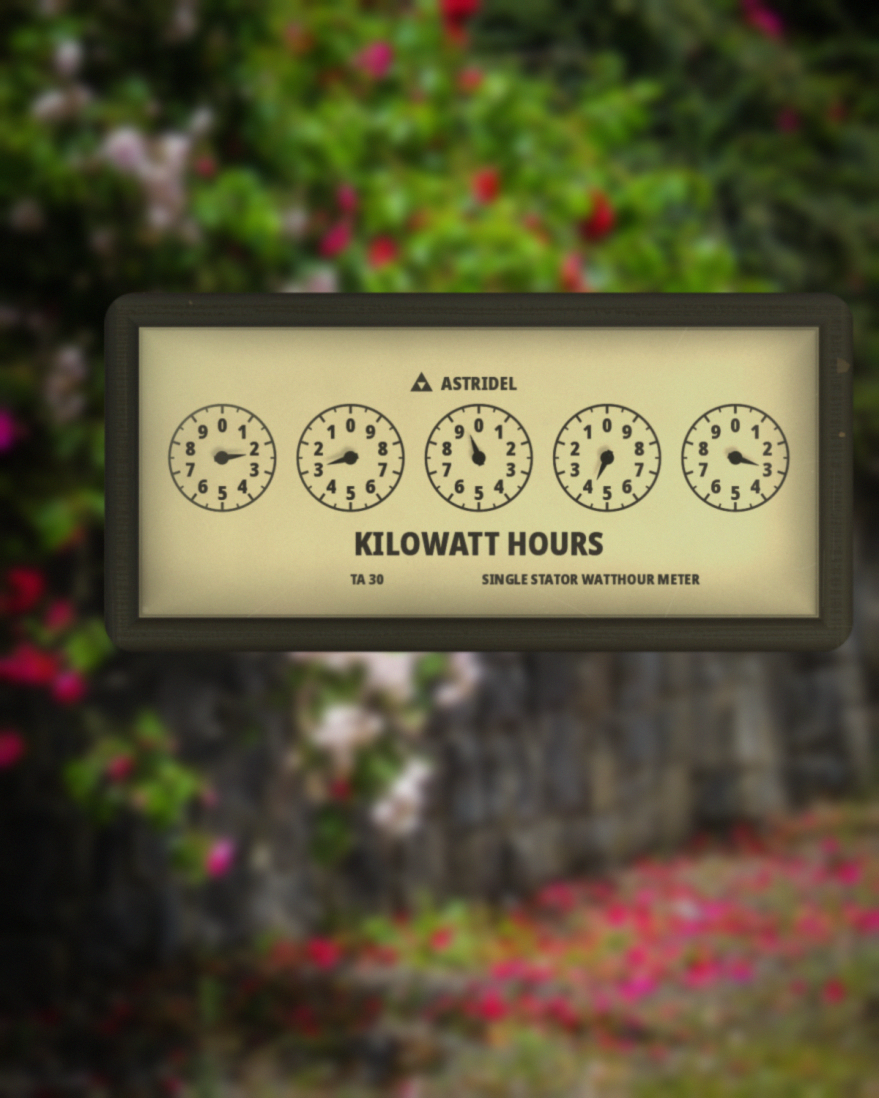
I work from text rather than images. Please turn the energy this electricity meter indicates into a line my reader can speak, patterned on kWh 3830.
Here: kWh 22943
